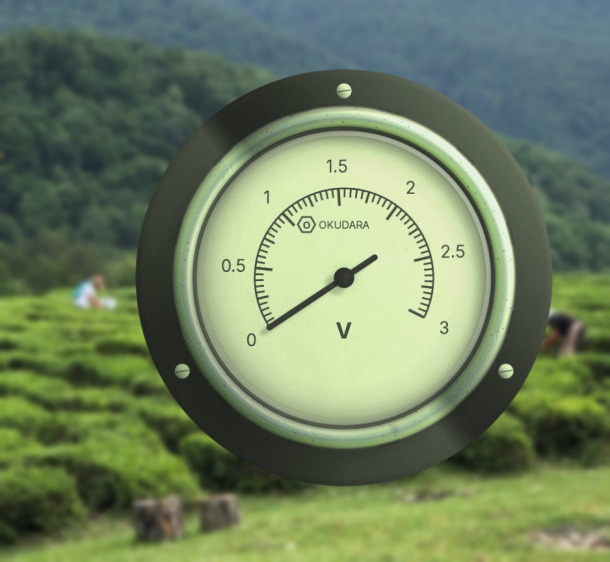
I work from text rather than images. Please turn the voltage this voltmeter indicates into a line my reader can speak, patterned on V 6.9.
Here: V 0
